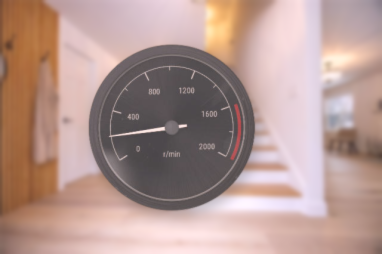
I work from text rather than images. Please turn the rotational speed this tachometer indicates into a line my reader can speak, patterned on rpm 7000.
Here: rpm 200
